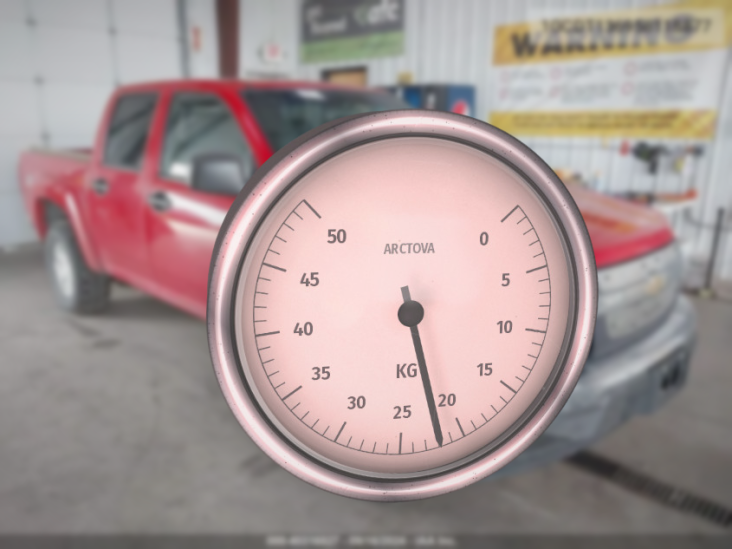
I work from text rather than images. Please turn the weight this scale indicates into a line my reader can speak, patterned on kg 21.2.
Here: kg 22
